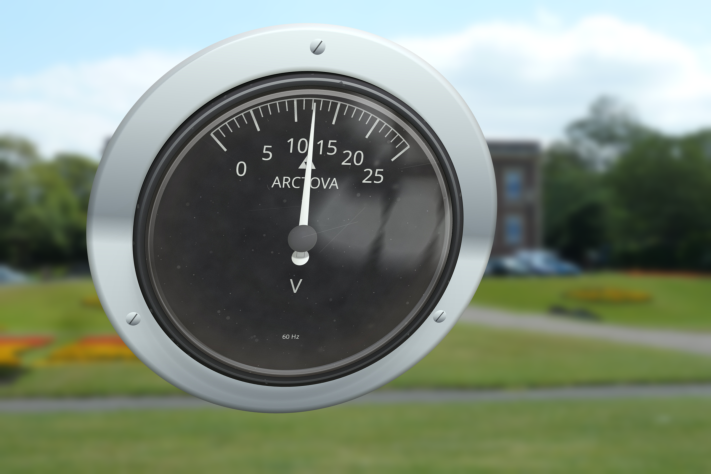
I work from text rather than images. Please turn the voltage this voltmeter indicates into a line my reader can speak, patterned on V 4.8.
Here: V 12
